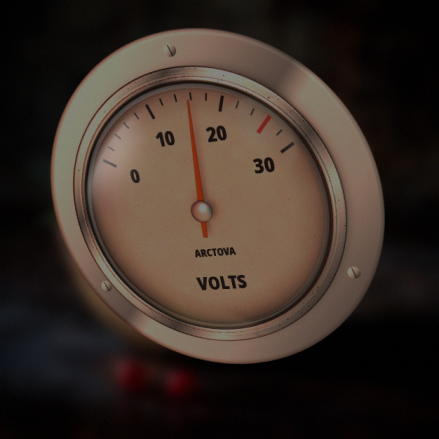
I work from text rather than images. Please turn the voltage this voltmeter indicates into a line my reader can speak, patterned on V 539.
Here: V 16
